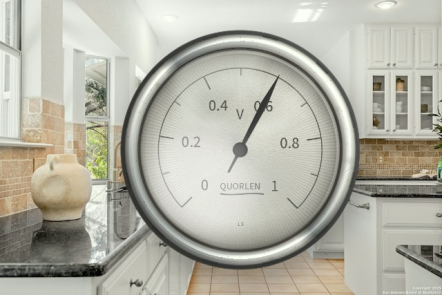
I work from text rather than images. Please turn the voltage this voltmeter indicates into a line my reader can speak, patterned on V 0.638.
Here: V 0.6
